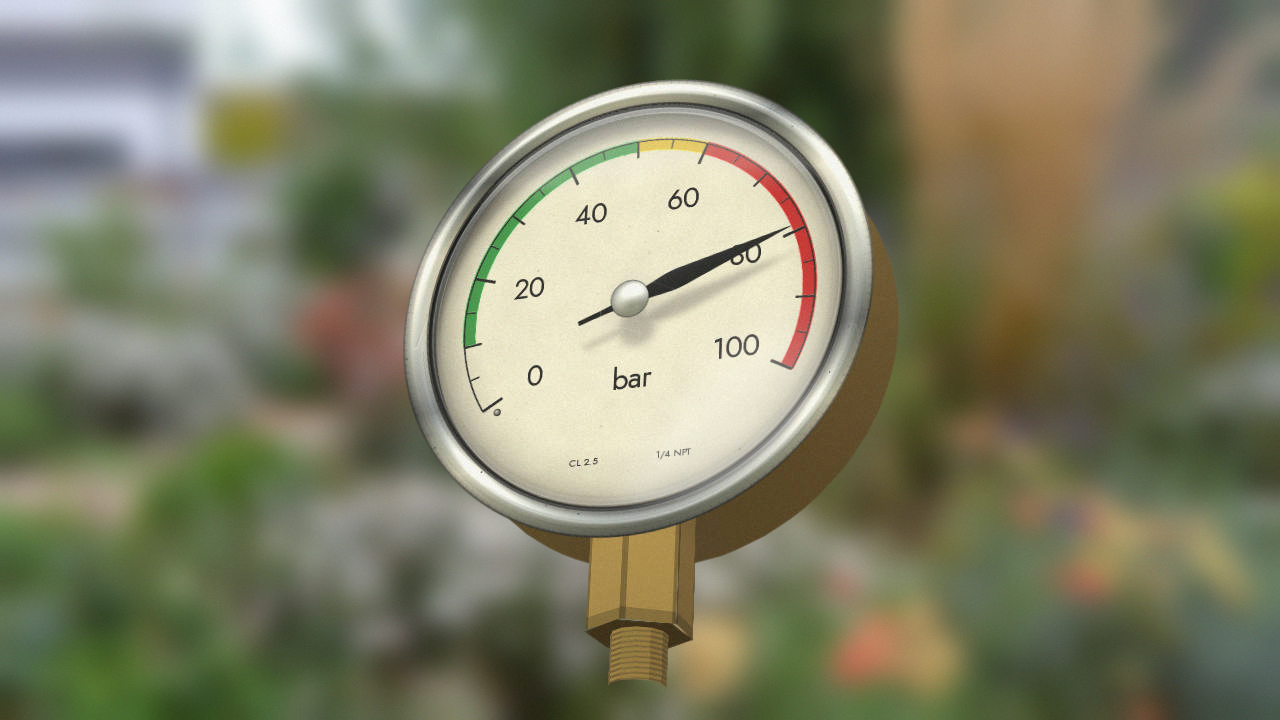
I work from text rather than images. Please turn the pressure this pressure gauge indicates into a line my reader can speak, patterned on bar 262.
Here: bar 80
